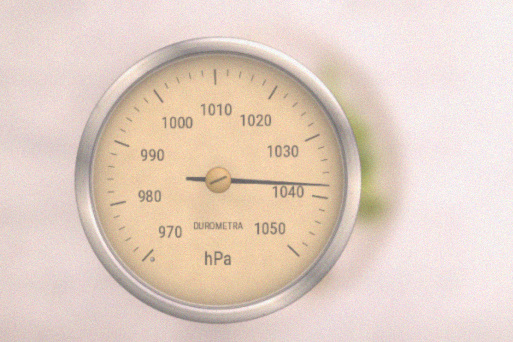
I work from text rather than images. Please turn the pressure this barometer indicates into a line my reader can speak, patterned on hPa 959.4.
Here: hPa 1038
